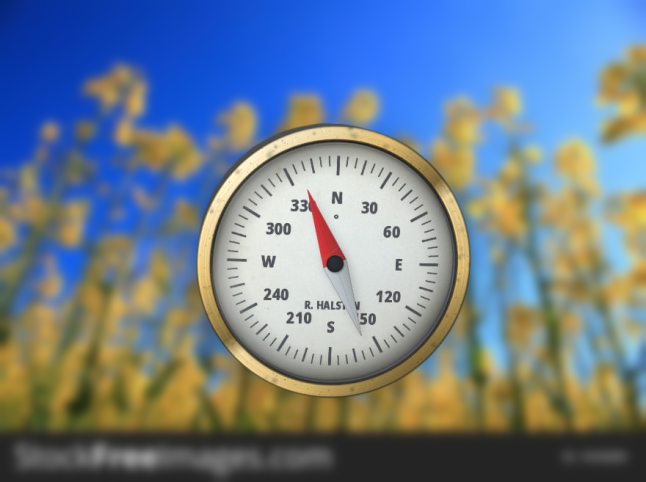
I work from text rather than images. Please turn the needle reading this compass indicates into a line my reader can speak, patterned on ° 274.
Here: ° 337.5
